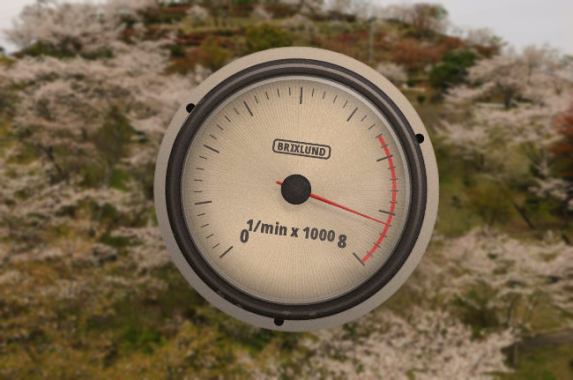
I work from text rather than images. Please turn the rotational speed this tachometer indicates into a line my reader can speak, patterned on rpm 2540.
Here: rpm 7200
